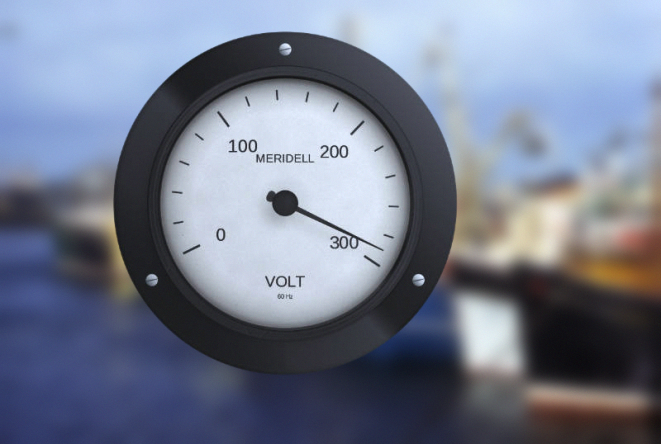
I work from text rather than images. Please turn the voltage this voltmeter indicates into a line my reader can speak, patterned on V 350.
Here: V 290
